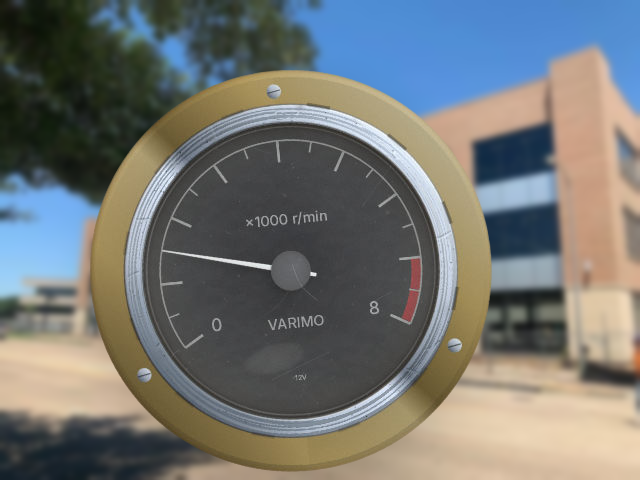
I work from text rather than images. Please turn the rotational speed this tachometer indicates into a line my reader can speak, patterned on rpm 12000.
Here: rpm 1500
